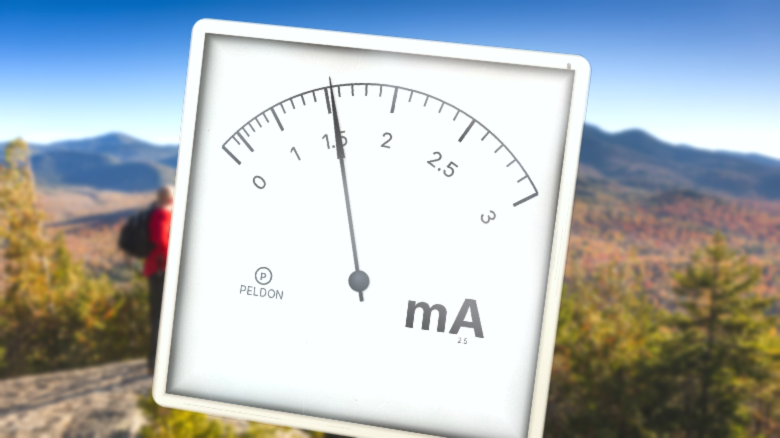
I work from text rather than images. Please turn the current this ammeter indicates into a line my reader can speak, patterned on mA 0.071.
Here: mA 1.55
